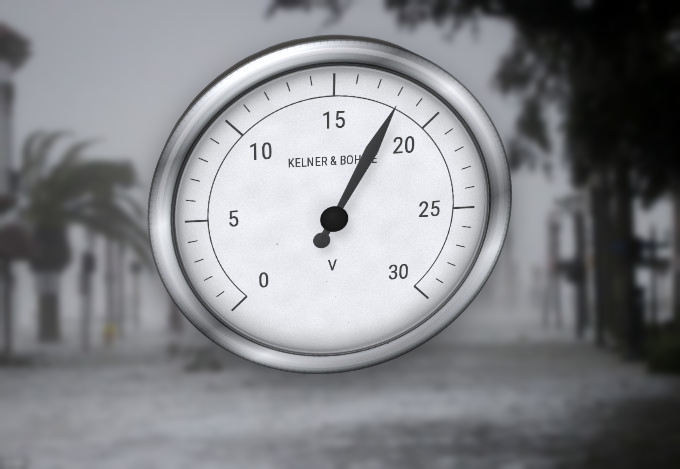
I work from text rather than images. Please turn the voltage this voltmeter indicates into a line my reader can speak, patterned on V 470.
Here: V 18
